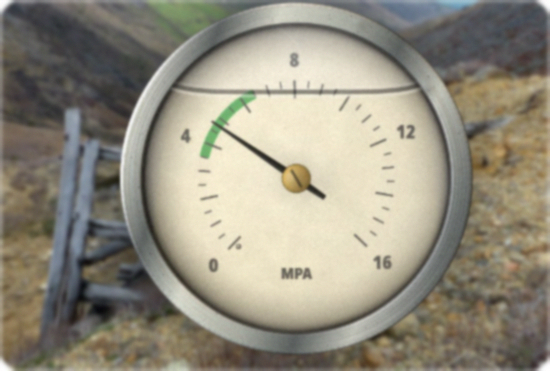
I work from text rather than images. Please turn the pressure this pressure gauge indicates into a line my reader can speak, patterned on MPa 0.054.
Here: MPa 4.75
